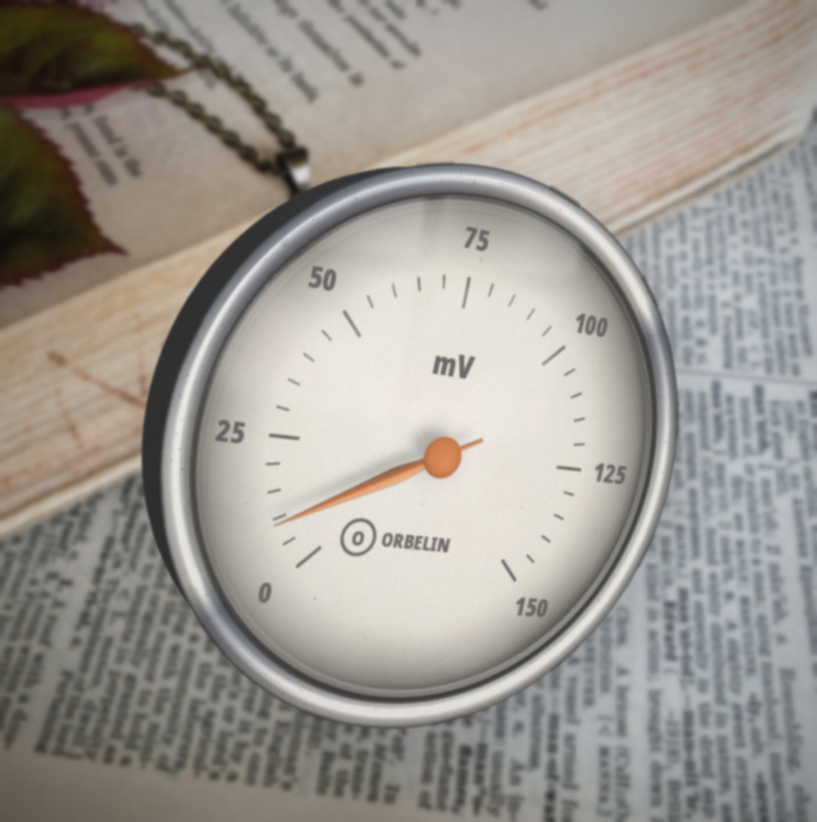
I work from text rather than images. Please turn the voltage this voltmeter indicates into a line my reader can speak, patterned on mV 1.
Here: mV 10
